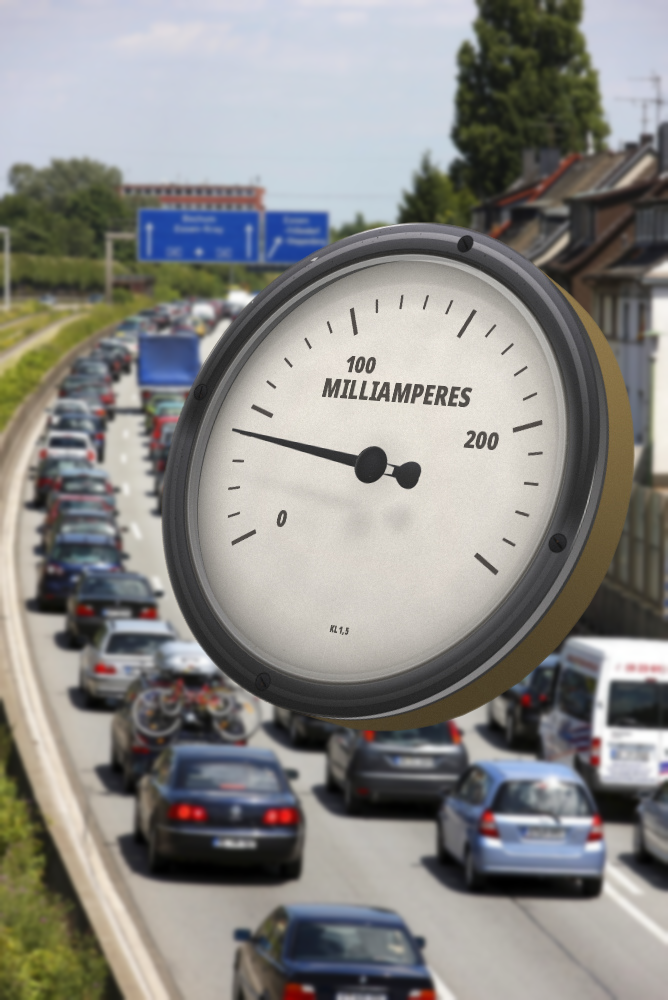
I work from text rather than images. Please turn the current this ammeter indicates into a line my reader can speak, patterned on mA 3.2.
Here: mA 40
